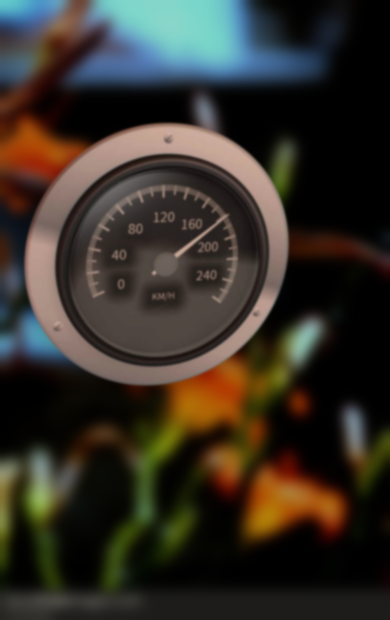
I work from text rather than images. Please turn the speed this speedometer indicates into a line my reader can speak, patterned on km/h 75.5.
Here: km/h 180
